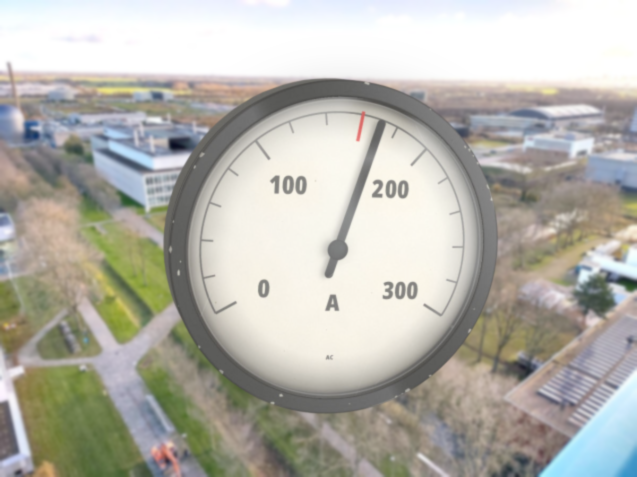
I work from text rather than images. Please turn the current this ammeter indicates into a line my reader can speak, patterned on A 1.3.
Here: A 170
